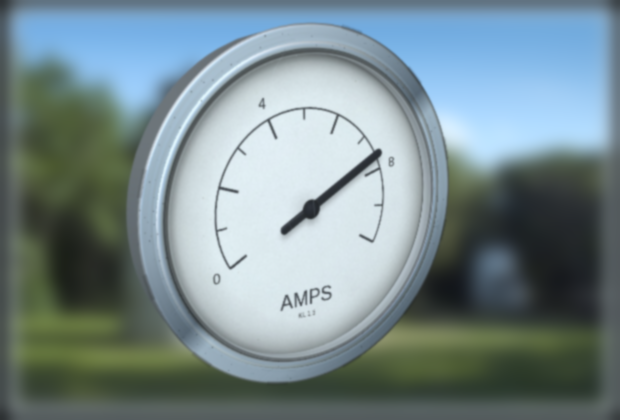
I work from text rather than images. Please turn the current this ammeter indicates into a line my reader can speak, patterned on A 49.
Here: A 7.5
